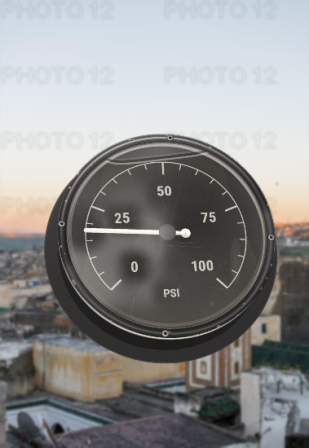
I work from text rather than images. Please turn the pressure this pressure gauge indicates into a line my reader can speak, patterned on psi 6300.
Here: psi 17.5
